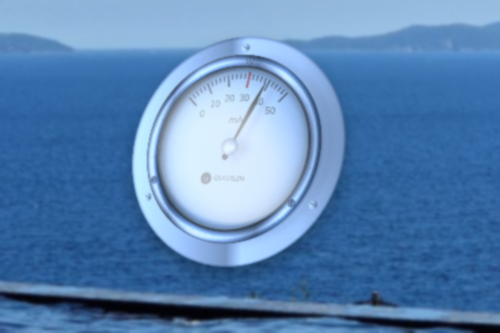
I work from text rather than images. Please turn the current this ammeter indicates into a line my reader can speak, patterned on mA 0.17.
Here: mA 40
